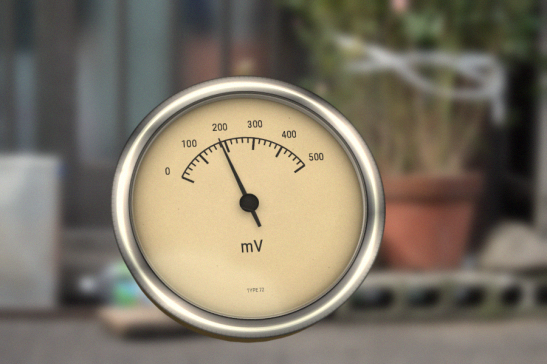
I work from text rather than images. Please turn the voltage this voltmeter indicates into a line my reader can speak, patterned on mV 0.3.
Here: mV 180
